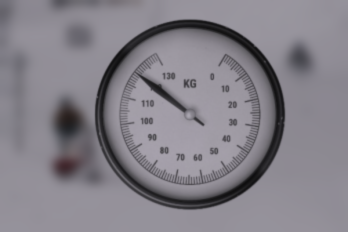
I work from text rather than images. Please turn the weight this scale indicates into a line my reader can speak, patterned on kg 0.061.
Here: kg 120
